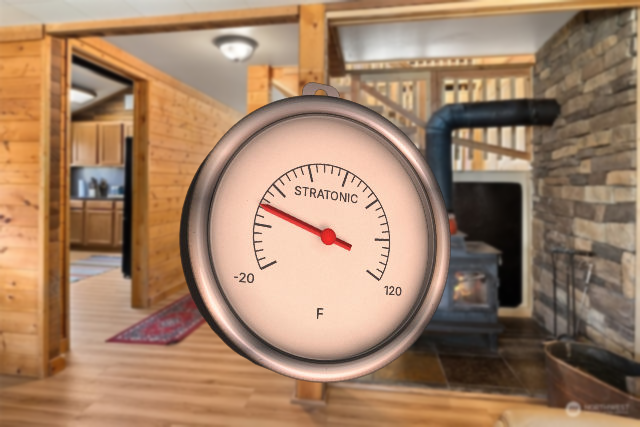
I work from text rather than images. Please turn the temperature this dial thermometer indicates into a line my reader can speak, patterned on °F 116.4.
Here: °F 8
